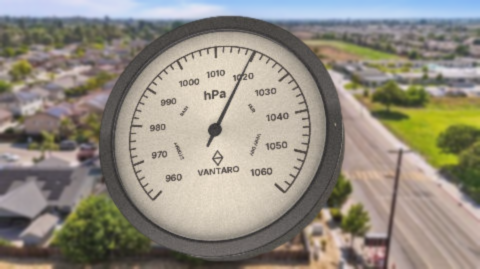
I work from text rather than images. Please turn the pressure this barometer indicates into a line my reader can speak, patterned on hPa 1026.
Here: hPa 1020
